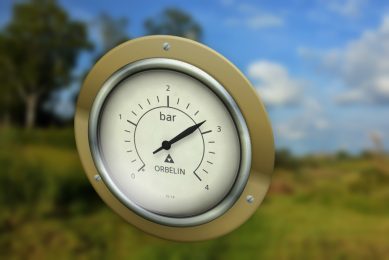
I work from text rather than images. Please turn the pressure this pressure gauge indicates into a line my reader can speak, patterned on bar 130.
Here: bar 2.8
